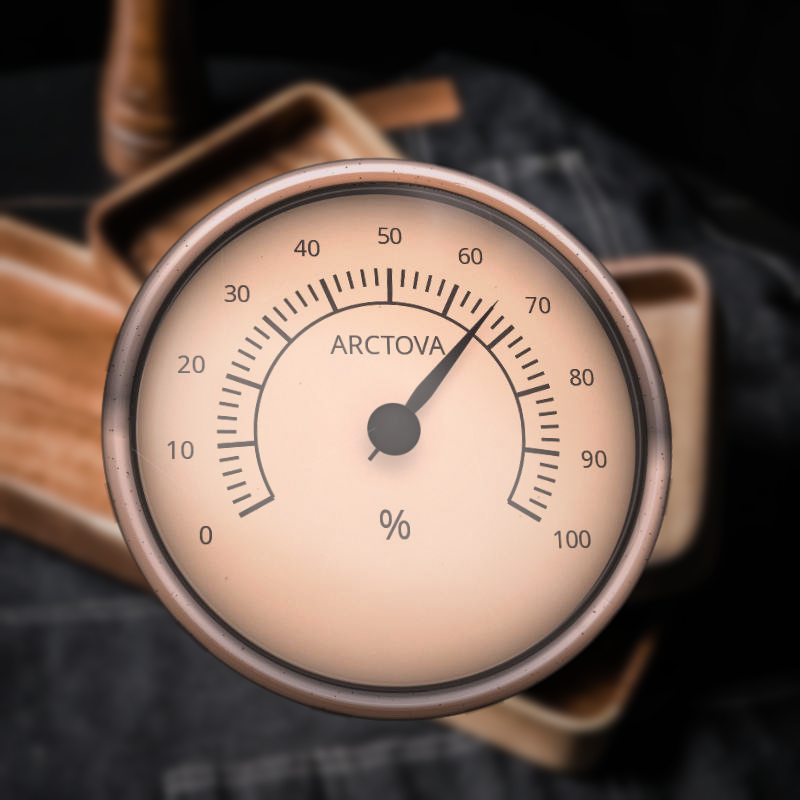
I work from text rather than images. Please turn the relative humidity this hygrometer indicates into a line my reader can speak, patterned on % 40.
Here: % 66
